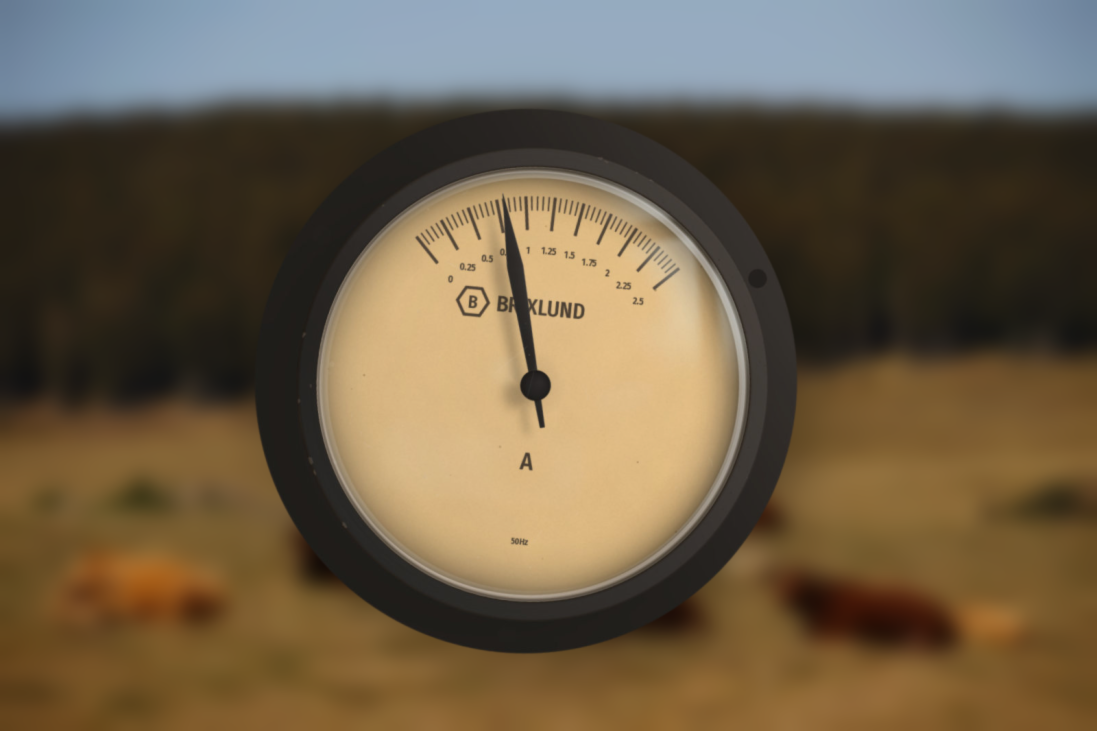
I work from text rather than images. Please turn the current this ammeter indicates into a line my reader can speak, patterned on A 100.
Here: A 0.8
